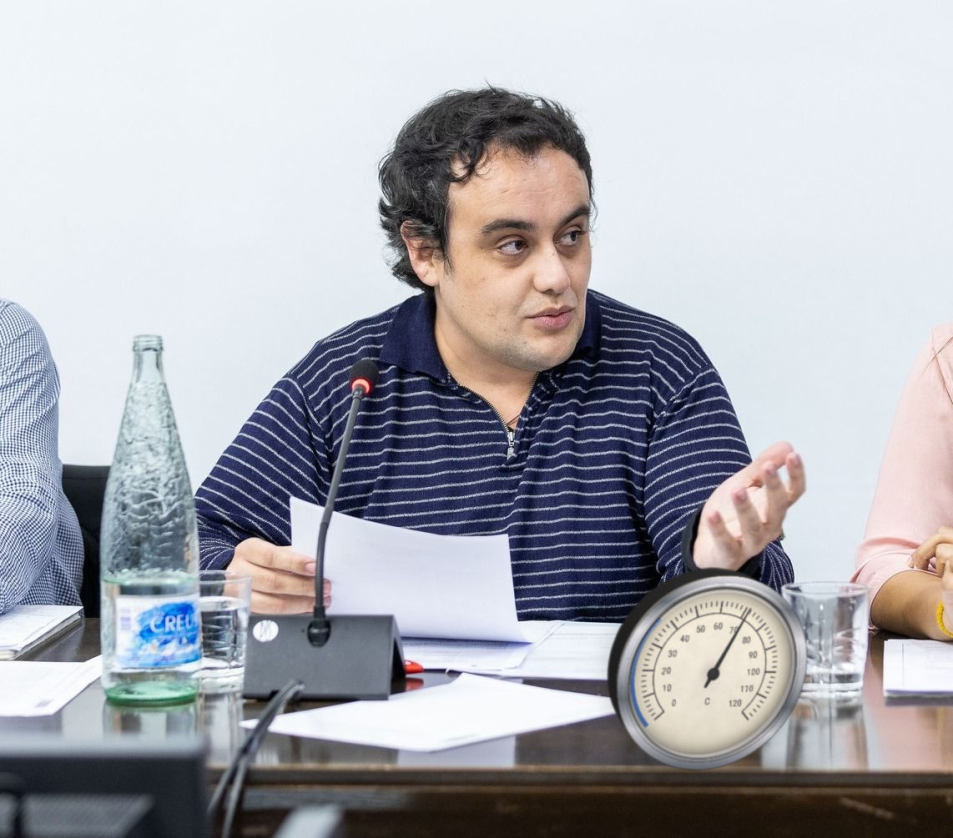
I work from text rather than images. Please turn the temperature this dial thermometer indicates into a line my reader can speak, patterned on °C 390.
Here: °C 70
